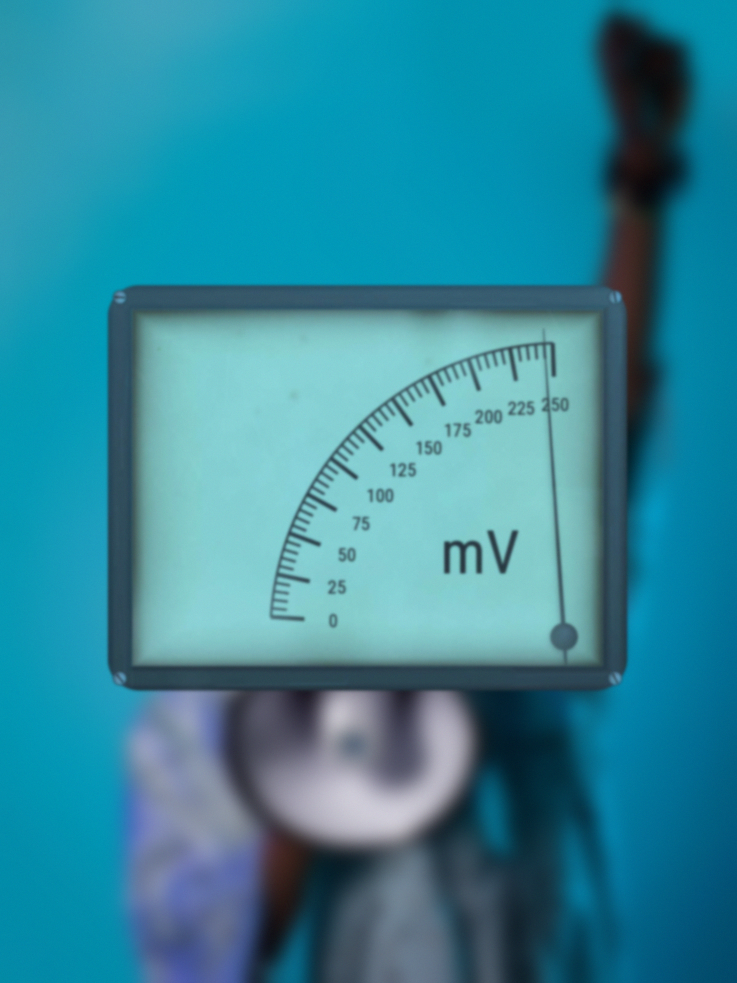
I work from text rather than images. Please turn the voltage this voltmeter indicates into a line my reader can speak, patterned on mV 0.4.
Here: mV 245
